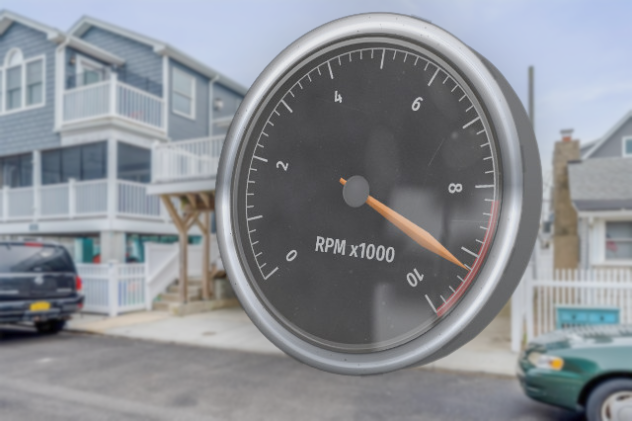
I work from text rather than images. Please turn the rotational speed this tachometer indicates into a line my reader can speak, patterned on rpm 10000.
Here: rpm 9200
